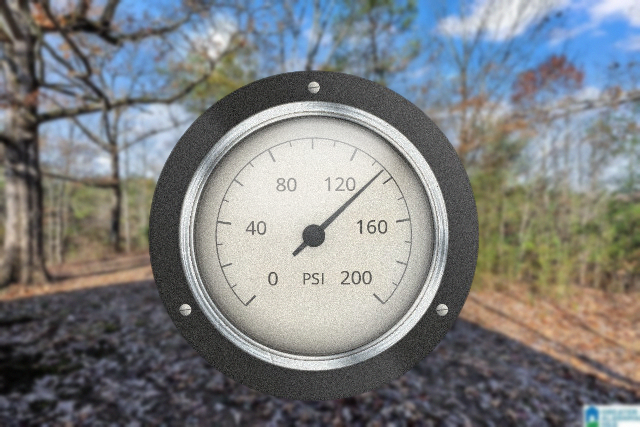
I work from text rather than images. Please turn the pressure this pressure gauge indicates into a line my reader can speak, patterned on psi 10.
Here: psi 135
